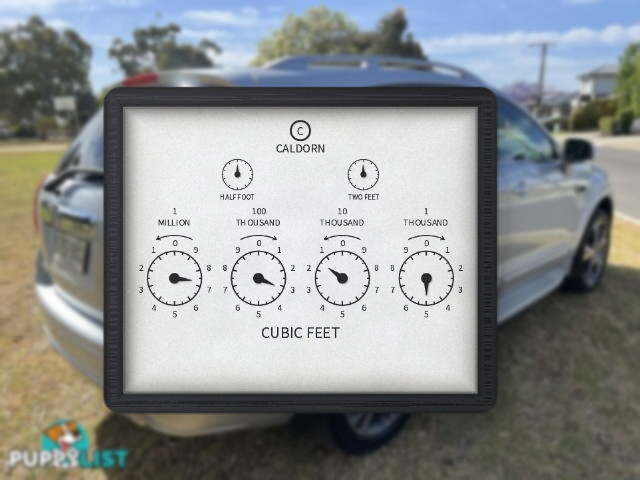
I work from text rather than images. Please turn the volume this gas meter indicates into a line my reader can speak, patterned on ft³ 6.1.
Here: ft³ 731500
